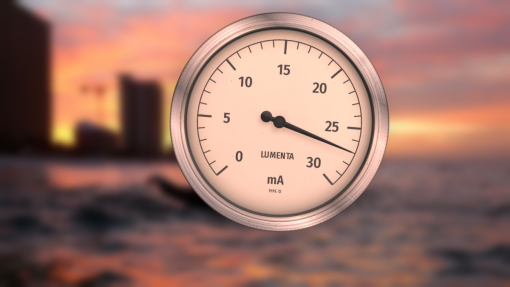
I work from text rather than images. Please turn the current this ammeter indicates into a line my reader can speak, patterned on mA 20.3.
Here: mA 27
